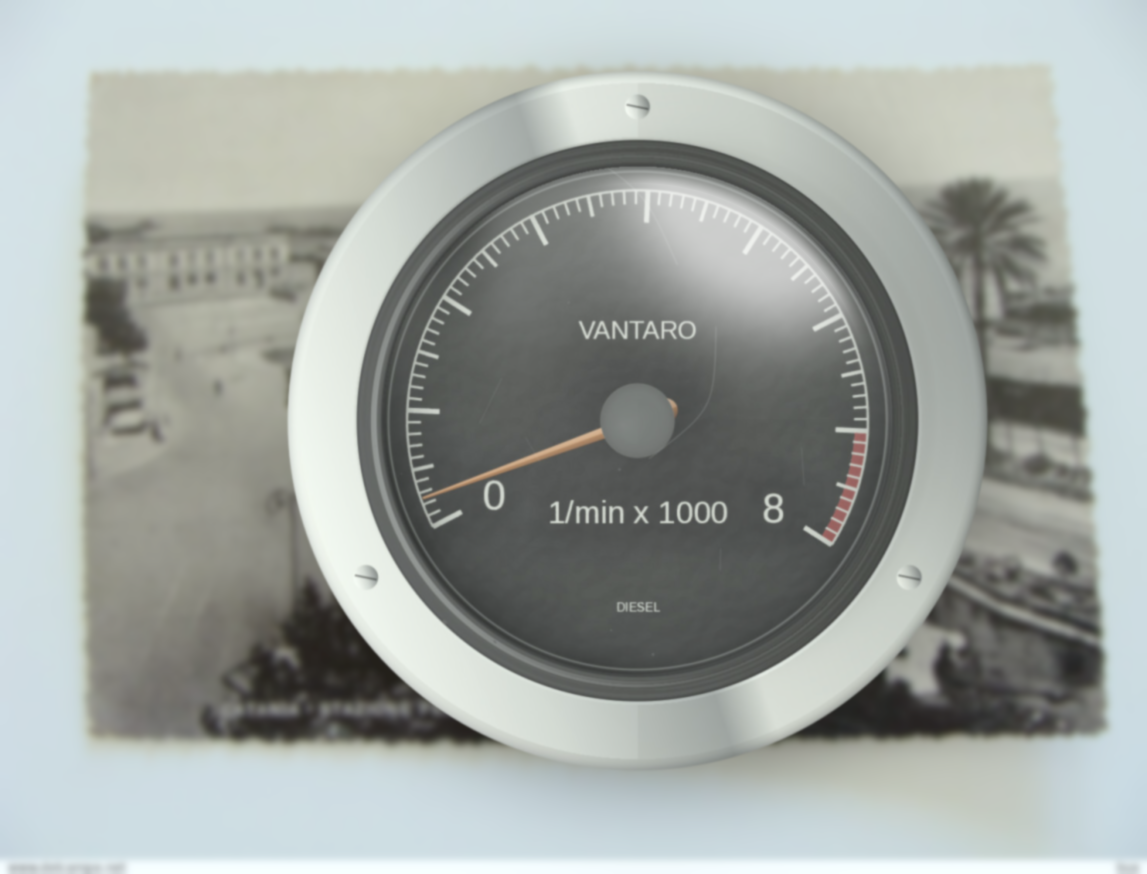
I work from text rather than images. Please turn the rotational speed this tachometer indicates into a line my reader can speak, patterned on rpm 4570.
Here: rpm 250
